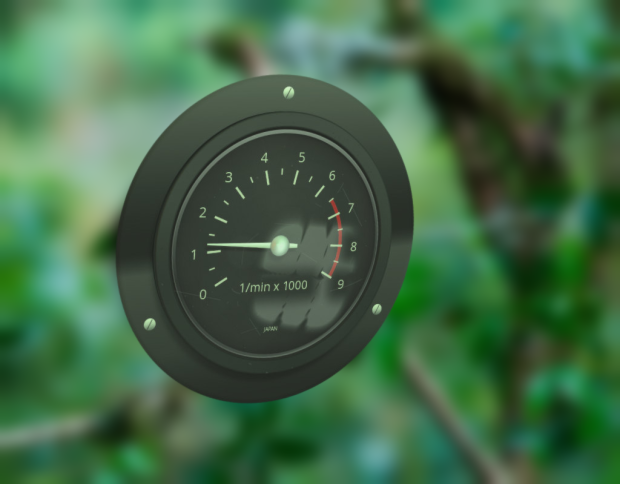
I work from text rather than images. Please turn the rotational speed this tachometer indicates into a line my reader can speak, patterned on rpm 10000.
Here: rpm 1250
